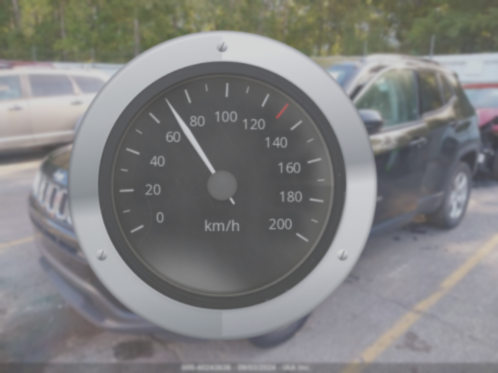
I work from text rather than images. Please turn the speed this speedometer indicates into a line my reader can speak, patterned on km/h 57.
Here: km/h 70
